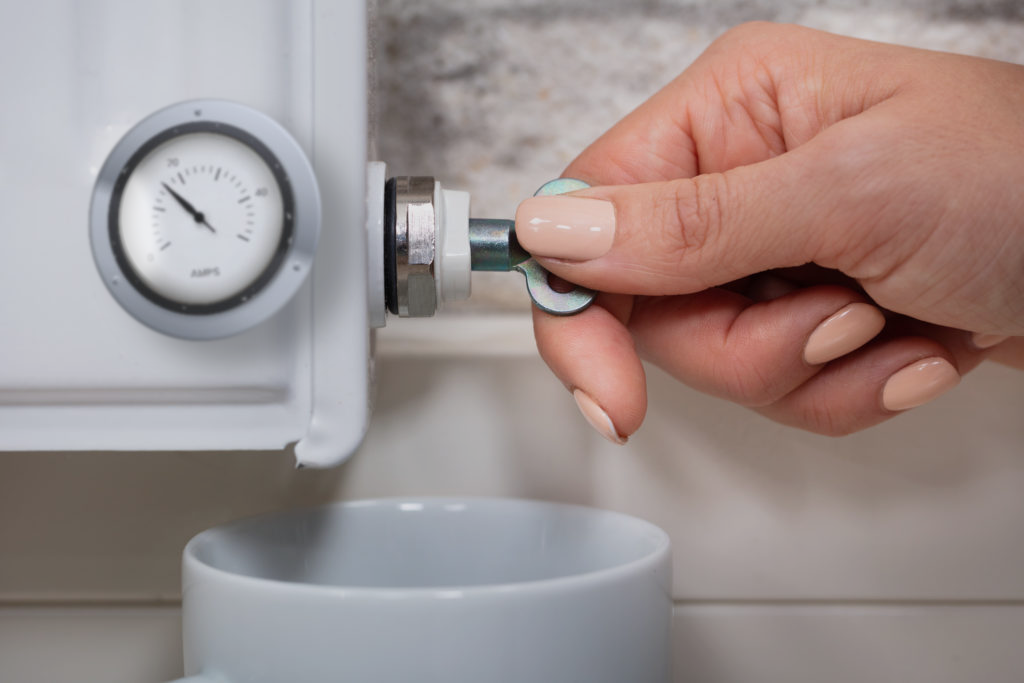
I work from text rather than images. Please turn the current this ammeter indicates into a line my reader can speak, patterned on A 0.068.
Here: A 16
